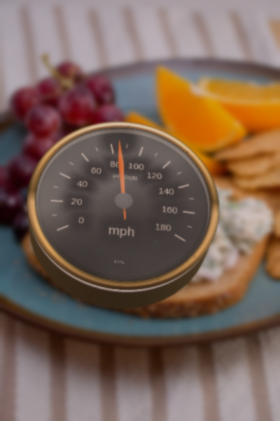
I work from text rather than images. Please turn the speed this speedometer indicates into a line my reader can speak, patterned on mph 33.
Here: mph 85
